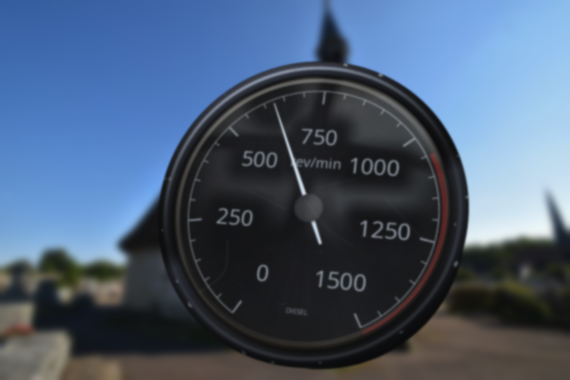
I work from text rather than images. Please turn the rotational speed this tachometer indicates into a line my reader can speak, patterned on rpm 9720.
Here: rpm 625
